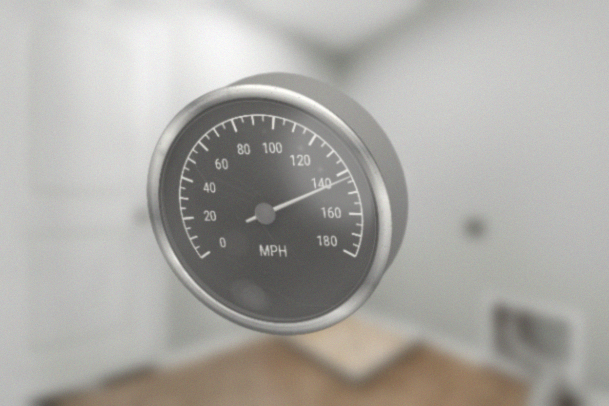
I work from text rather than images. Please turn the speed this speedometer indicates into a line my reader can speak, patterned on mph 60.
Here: mph 142.5
